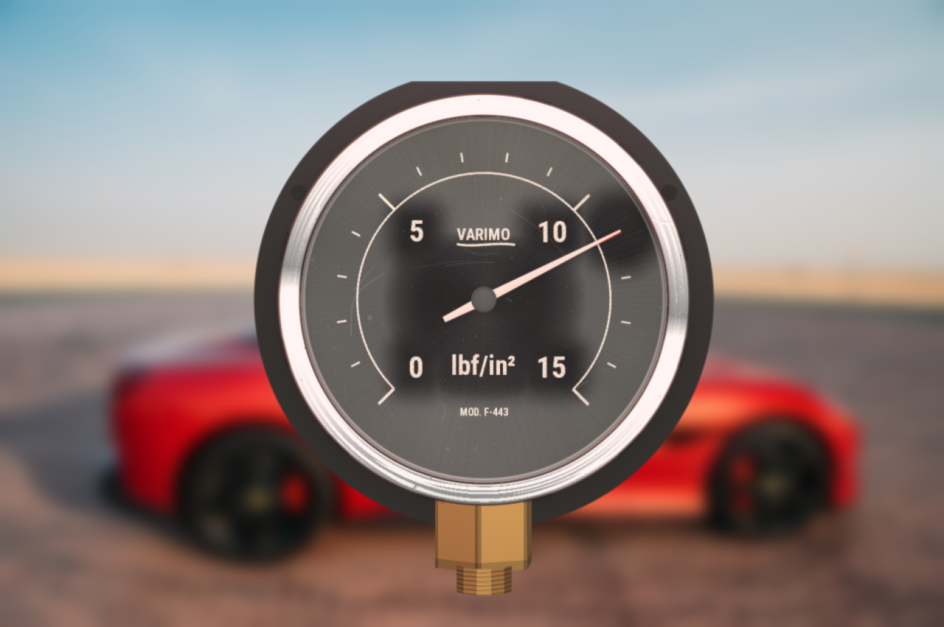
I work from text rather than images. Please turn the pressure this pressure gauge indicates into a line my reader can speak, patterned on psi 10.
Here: psi 11
